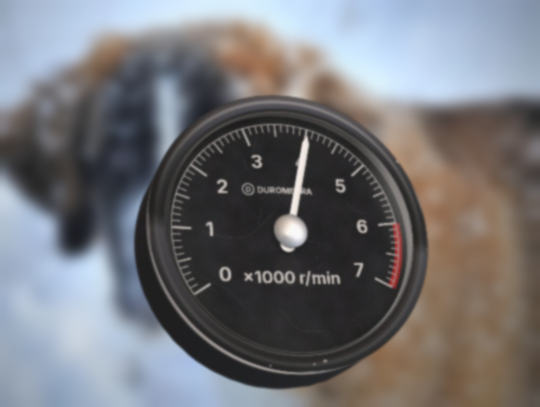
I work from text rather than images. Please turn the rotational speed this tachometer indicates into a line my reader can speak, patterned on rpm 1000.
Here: rpm 4000
